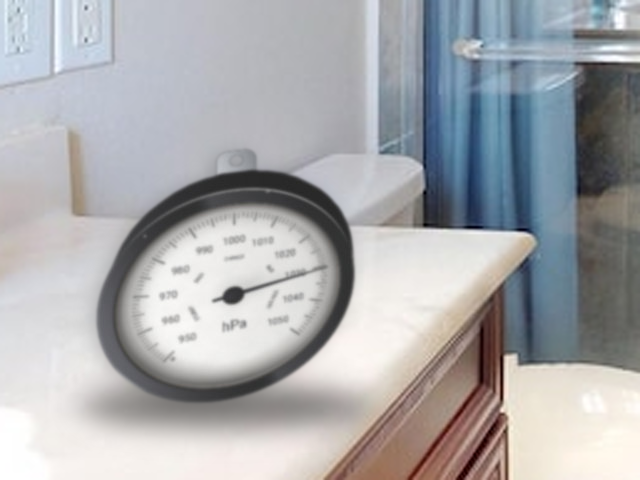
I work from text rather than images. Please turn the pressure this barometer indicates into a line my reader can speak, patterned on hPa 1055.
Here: hPa 1030
